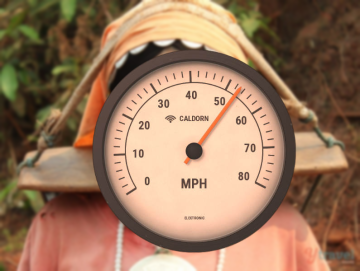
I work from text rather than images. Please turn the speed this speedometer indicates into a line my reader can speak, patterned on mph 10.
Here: mph 53
